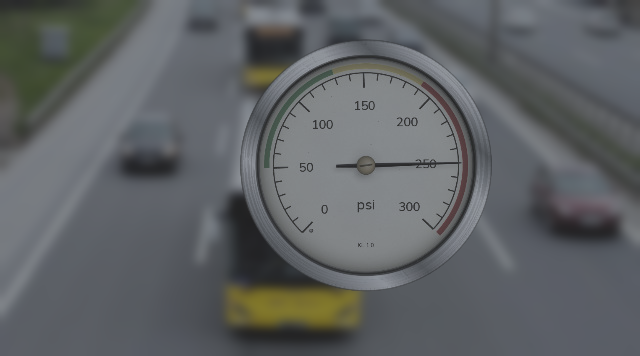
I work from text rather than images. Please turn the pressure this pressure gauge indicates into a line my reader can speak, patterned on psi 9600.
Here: psi 250
